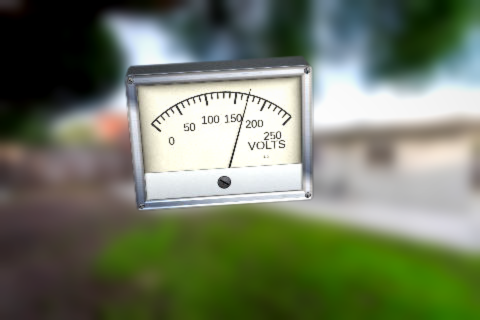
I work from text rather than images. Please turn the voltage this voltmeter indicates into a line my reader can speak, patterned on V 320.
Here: V 170
